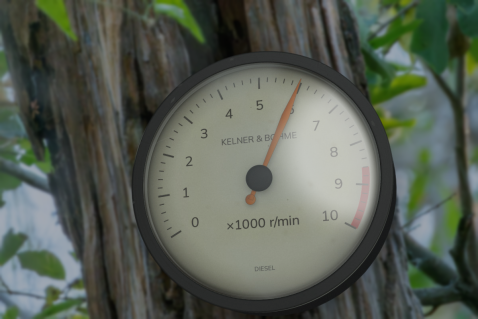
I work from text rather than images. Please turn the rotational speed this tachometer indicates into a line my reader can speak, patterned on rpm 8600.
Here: rpm 6000
